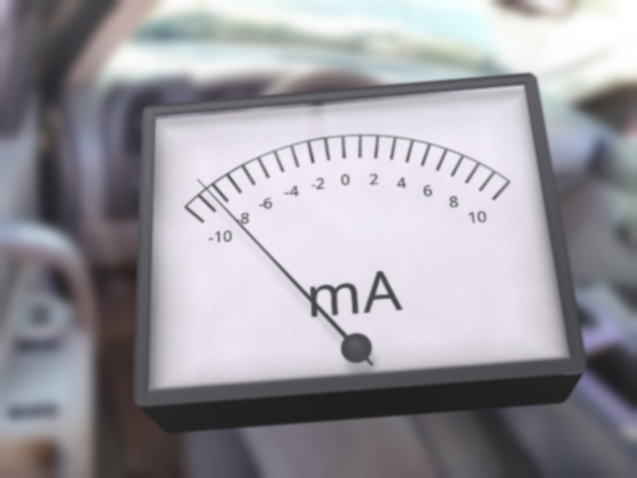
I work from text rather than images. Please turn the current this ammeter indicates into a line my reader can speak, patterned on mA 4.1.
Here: mA -8.5
